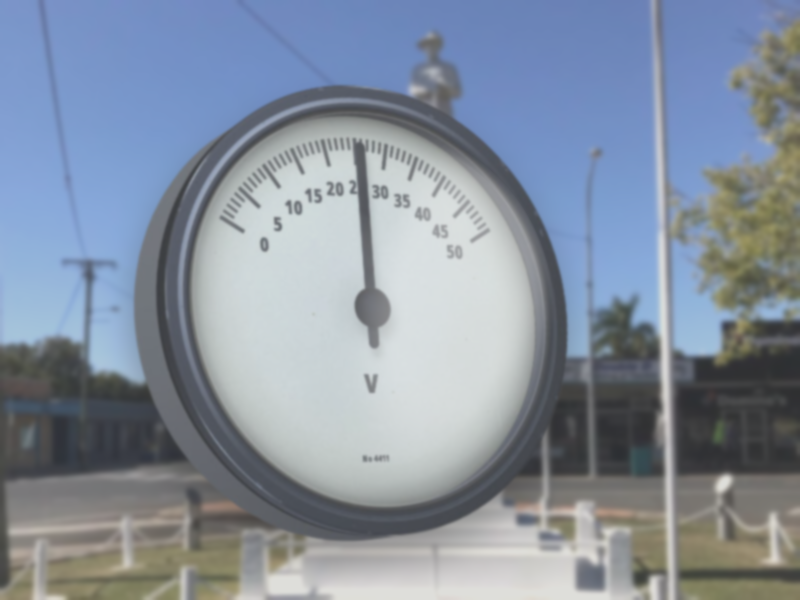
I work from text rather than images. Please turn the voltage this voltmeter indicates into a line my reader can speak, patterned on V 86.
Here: V 25
